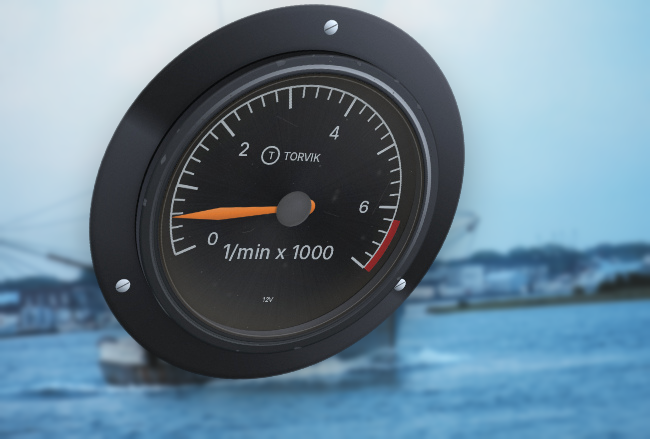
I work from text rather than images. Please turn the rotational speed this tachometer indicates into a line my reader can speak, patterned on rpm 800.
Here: rpm 600
